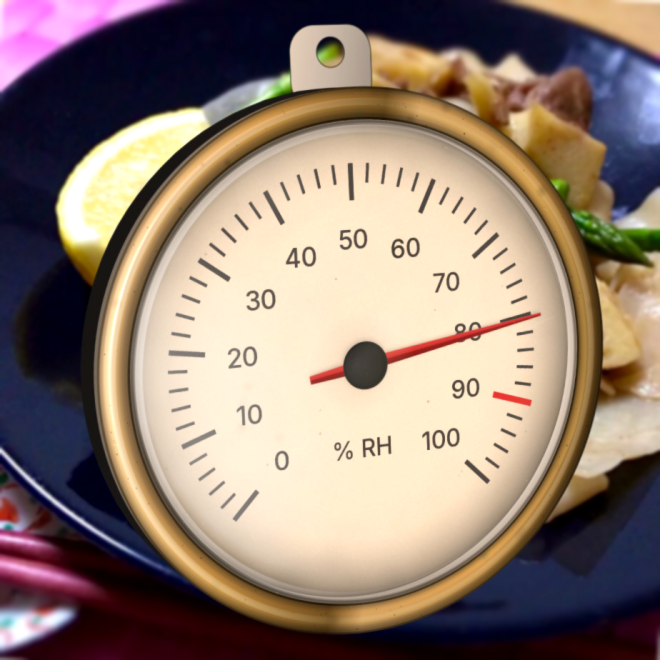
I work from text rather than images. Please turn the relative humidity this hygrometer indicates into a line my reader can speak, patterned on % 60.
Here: % 80
